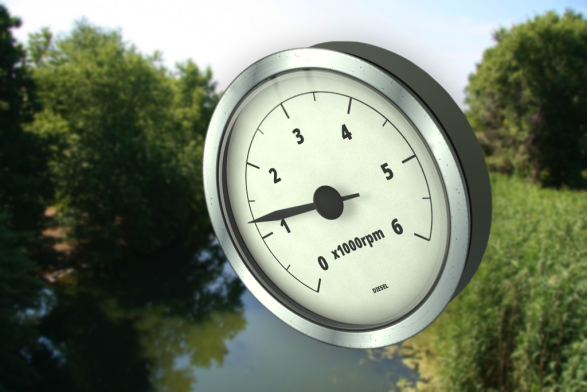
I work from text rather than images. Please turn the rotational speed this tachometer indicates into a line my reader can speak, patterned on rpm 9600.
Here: rpm 1250
